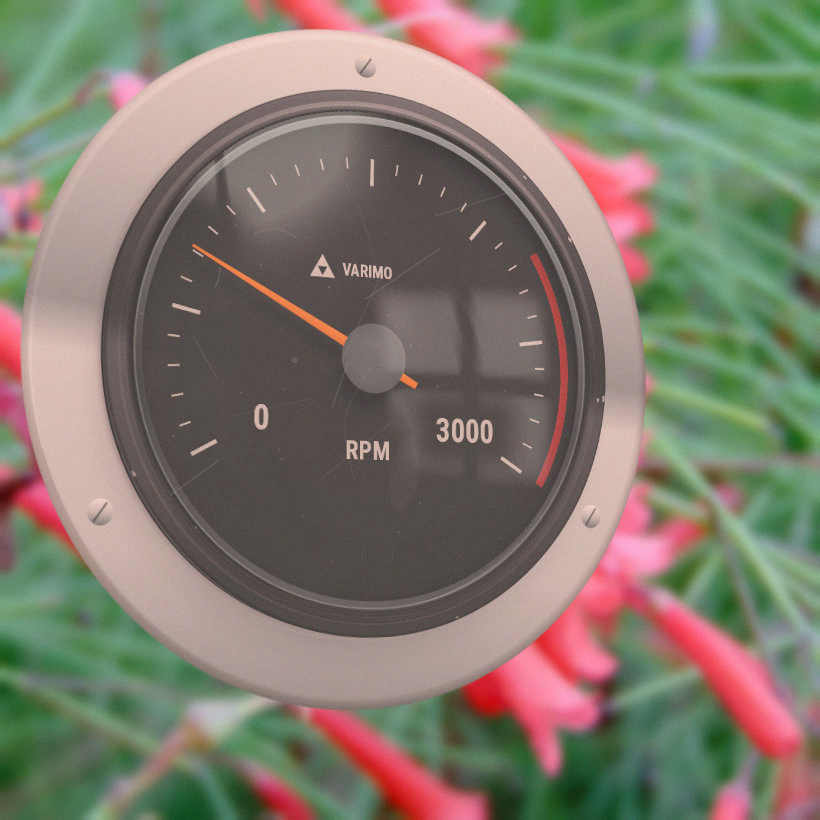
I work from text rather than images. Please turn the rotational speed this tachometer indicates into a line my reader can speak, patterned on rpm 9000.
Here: rpm 700
